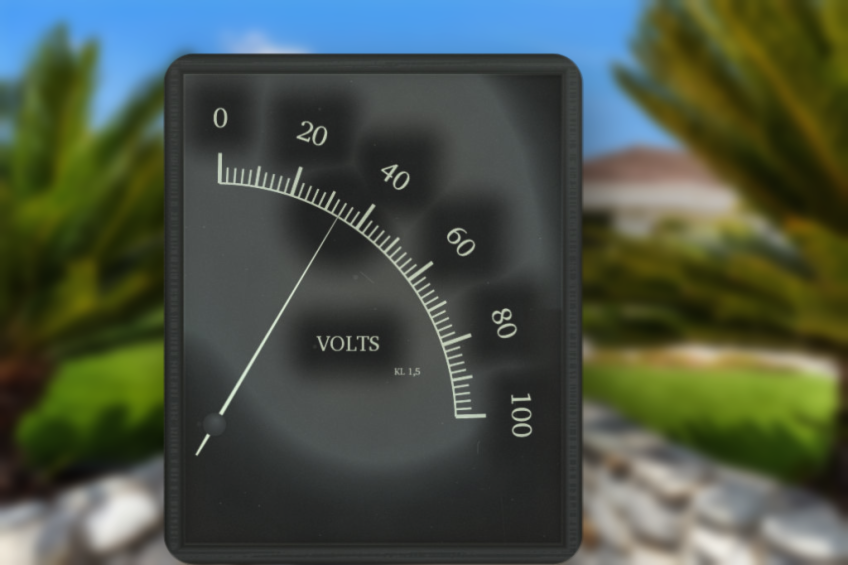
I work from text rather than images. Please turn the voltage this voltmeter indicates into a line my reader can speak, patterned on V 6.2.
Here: V 34
